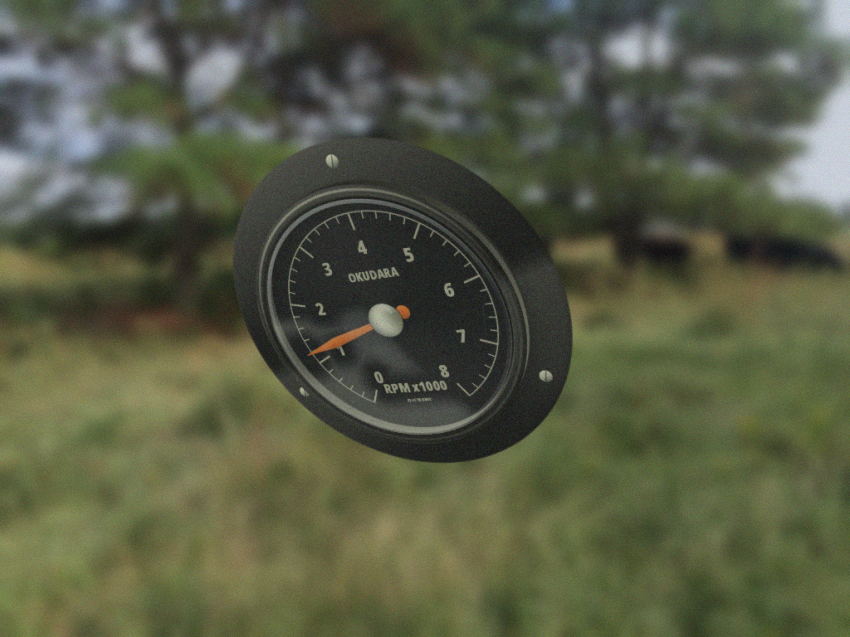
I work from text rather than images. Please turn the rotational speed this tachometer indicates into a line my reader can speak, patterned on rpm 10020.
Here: rpm 1200
